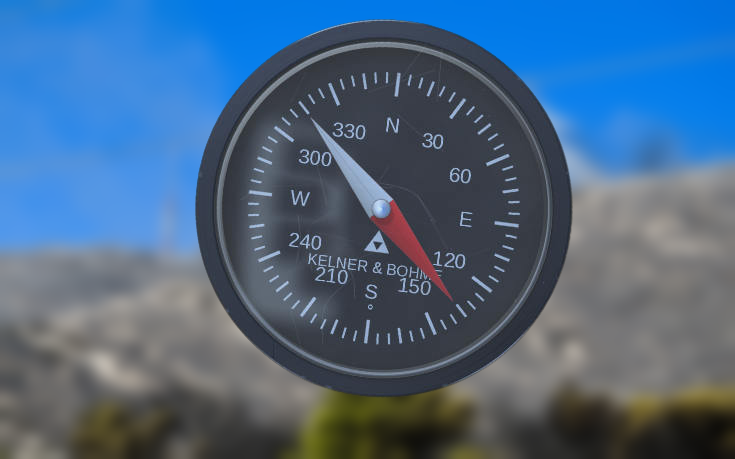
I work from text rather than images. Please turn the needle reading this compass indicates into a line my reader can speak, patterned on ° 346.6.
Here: ° 135
